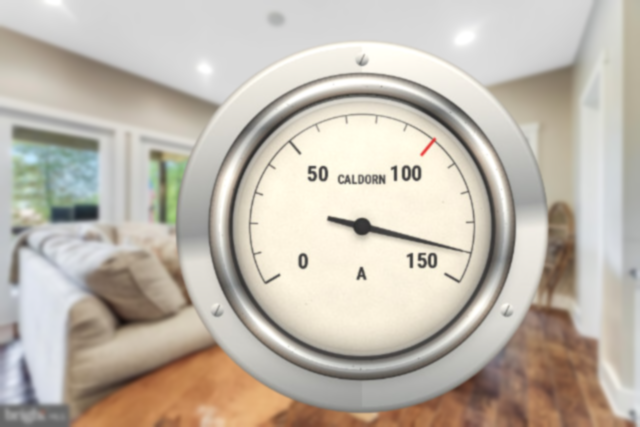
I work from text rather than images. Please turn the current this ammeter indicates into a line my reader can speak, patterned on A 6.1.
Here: A 140
